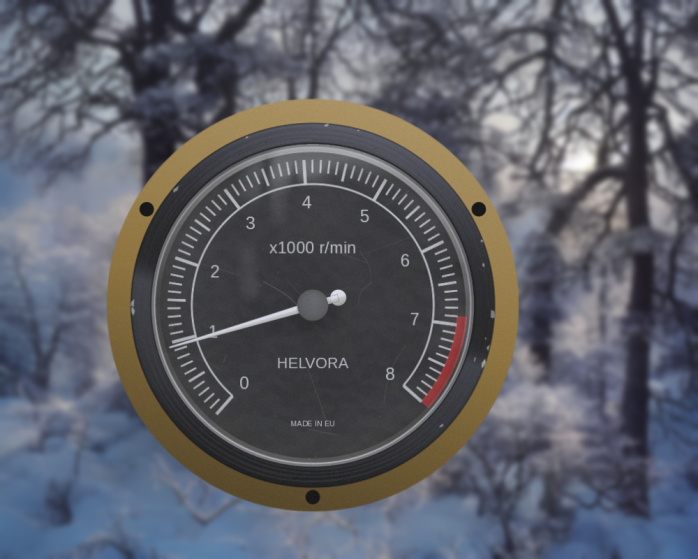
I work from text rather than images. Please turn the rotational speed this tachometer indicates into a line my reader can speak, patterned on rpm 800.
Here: rpm 950
